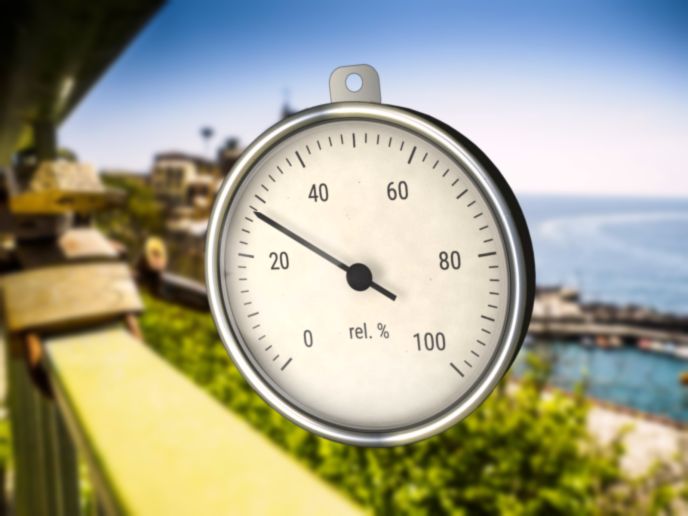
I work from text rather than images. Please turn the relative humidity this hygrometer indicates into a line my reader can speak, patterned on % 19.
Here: % 28
